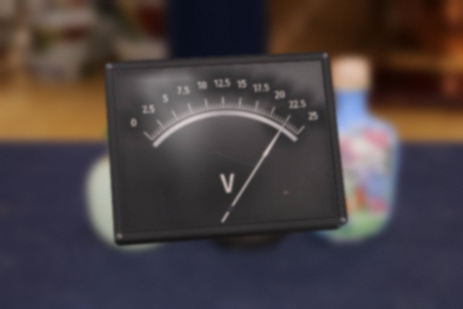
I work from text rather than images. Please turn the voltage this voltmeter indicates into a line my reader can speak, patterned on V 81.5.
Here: V 22.5
